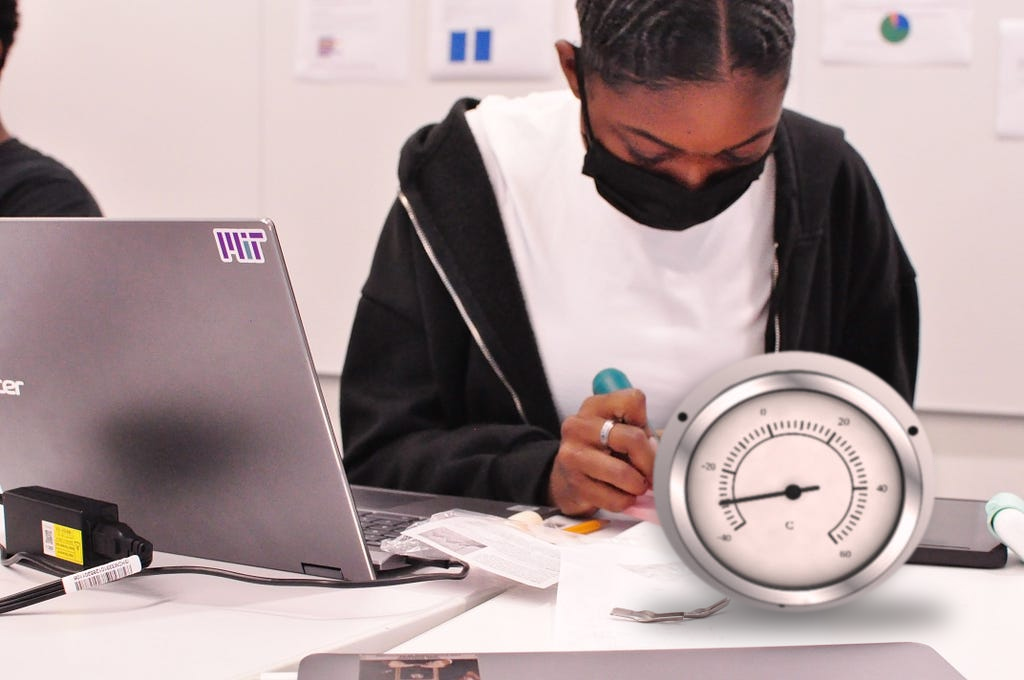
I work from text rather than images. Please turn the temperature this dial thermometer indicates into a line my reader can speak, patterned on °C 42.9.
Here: °C -30
